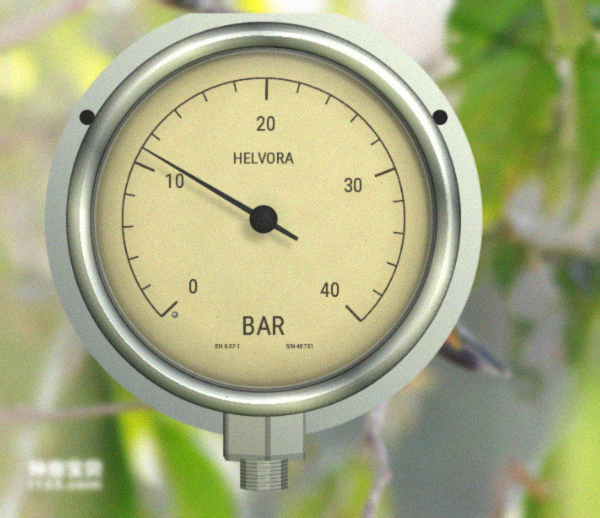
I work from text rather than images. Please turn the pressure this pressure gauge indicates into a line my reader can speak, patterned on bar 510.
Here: bar 11
